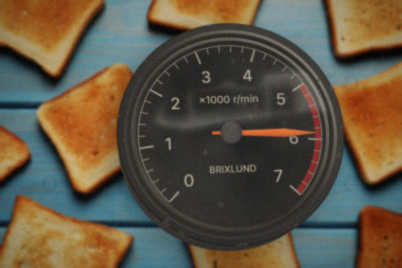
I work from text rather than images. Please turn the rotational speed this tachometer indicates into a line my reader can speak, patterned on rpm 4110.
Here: rpm 5900
